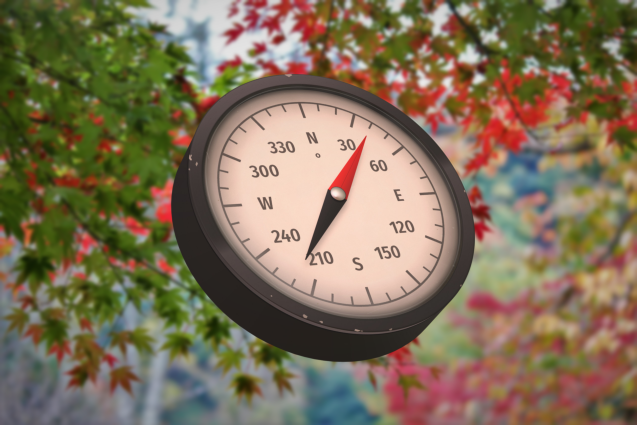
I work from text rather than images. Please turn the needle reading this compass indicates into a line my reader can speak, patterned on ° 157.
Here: ° 40
